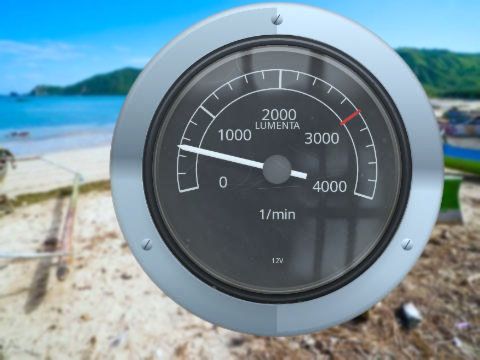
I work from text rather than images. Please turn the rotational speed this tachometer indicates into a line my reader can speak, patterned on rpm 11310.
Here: rpm 500
